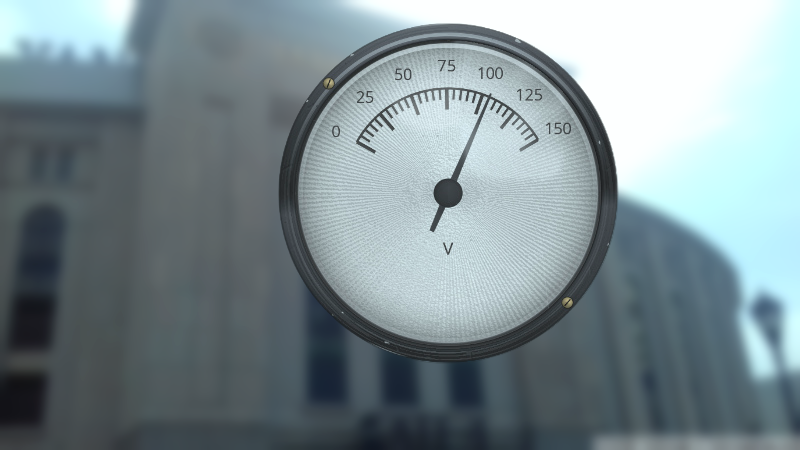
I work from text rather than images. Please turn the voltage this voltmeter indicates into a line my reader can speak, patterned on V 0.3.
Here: V 105
